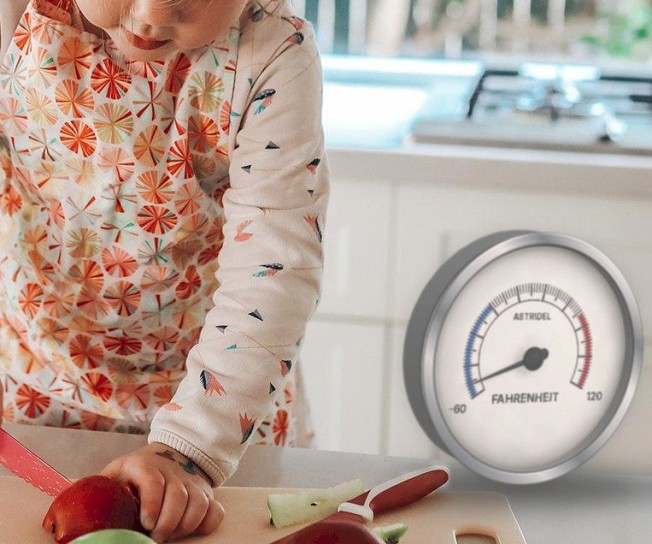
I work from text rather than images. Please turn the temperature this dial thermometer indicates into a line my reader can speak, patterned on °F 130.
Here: °F -50
